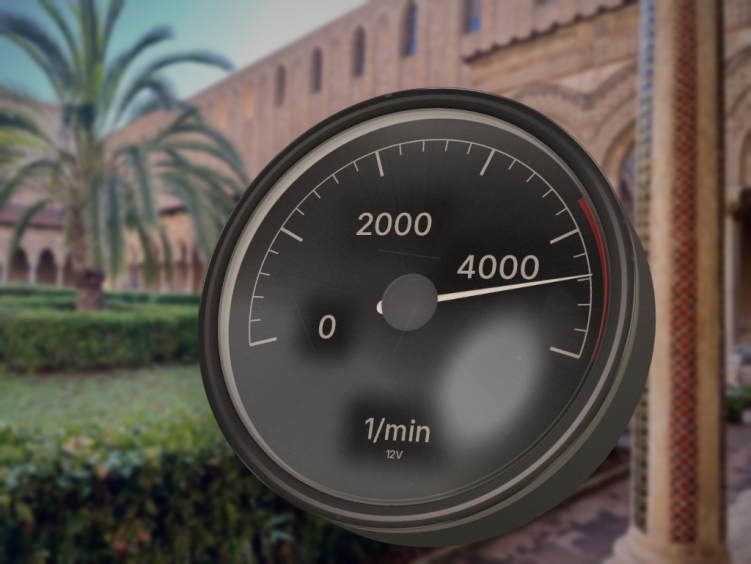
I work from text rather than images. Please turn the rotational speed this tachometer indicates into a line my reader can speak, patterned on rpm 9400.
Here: rpm 4400
